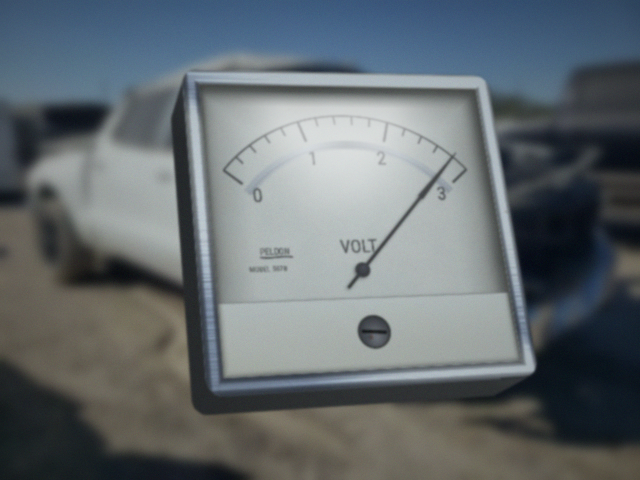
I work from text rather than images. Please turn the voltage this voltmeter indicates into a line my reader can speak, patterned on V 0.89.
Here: V 2.8
